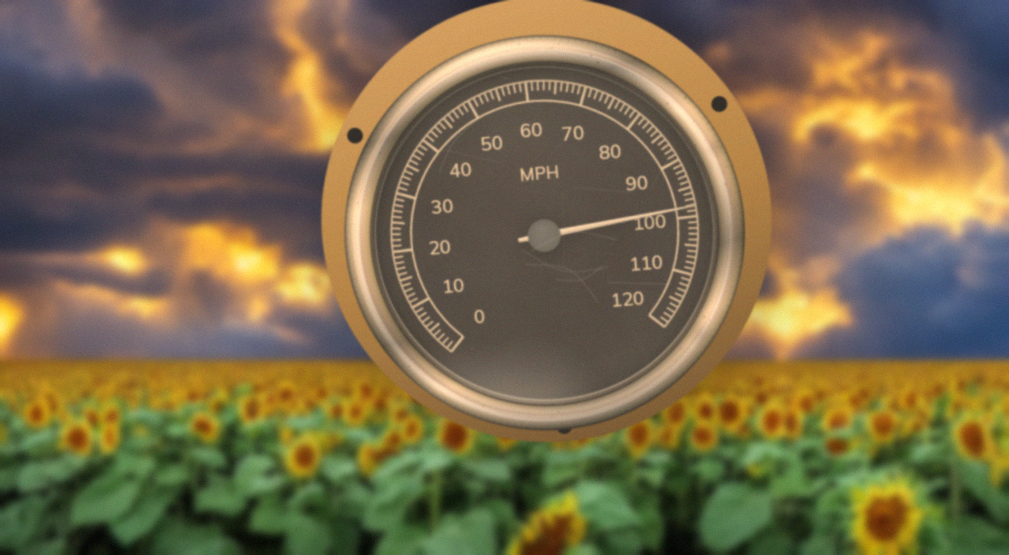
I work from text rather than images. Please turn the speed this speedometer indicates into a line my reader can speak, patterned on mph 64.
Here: mph 98
